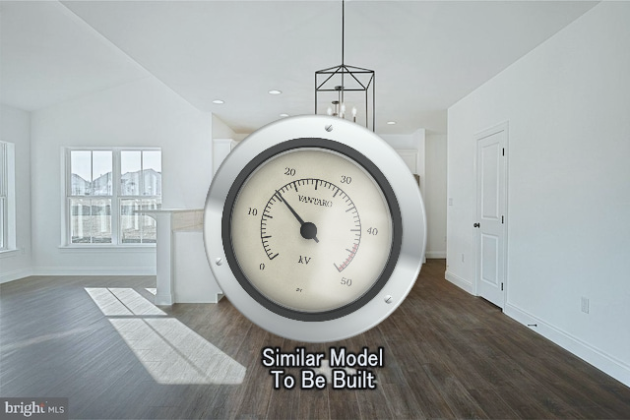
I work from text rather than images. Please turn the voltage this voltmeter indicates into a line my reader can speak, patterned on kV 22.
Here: kV 16
